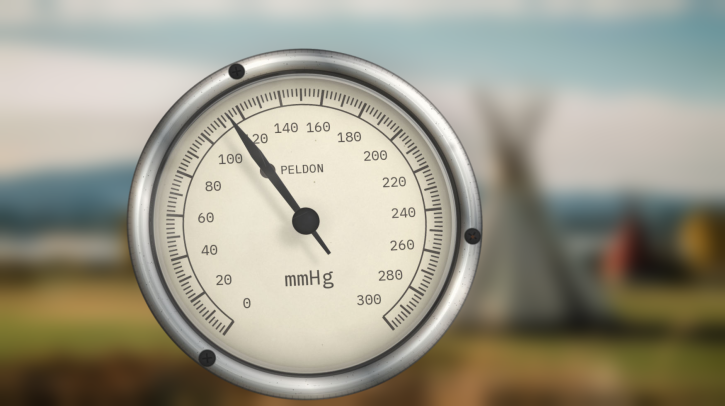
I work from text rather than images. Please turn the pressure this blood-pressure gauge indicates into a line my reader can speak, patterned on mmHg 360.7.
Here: mmHg 114
